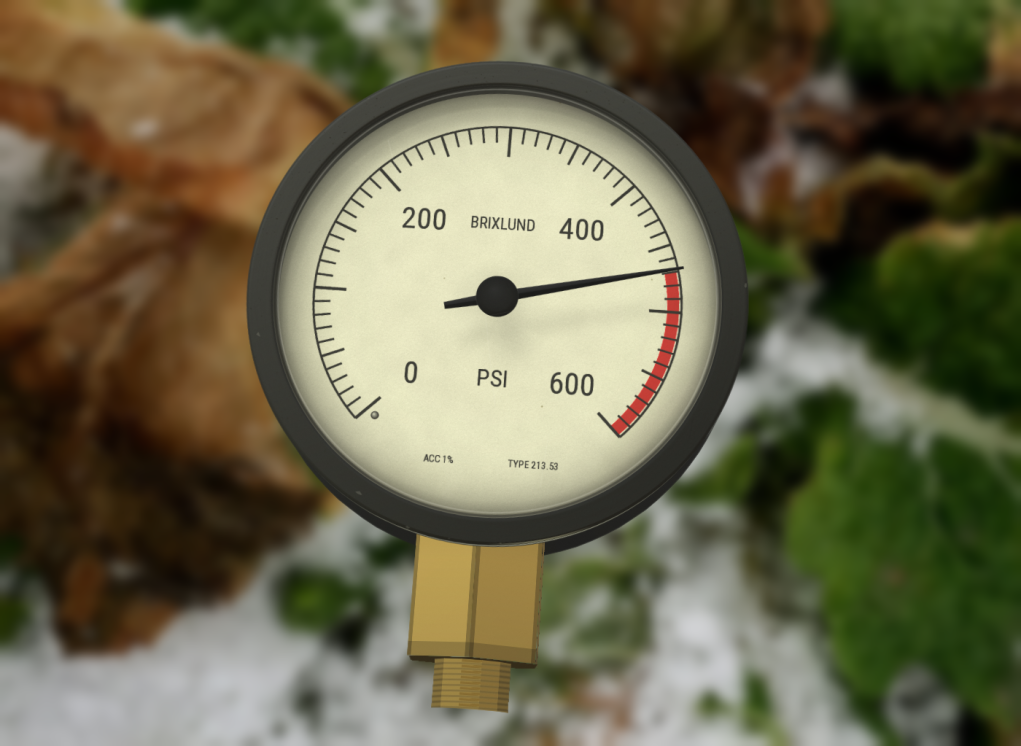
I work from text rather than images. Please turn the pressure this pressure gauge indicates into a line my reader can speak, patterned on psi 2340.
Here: psi 470
